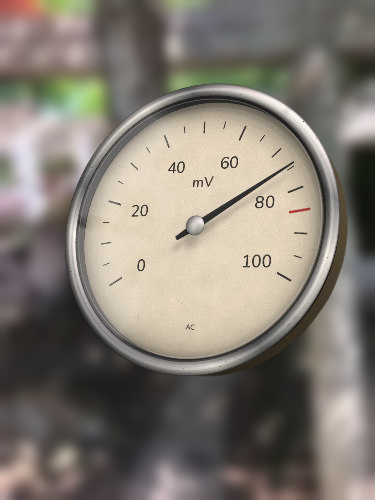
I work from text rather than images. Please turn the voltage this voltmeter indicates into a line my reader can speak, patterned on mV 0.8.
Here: mV 75
